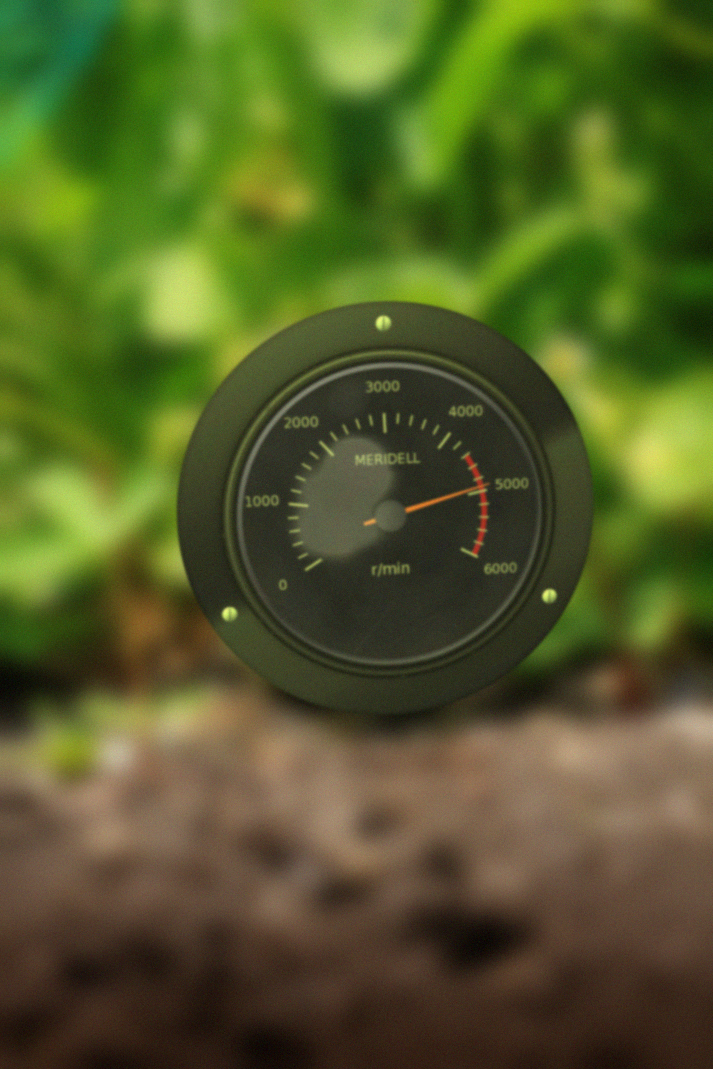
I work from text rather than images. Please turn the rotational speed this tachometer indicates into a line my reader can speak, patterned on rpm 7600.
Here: rpm 4900
